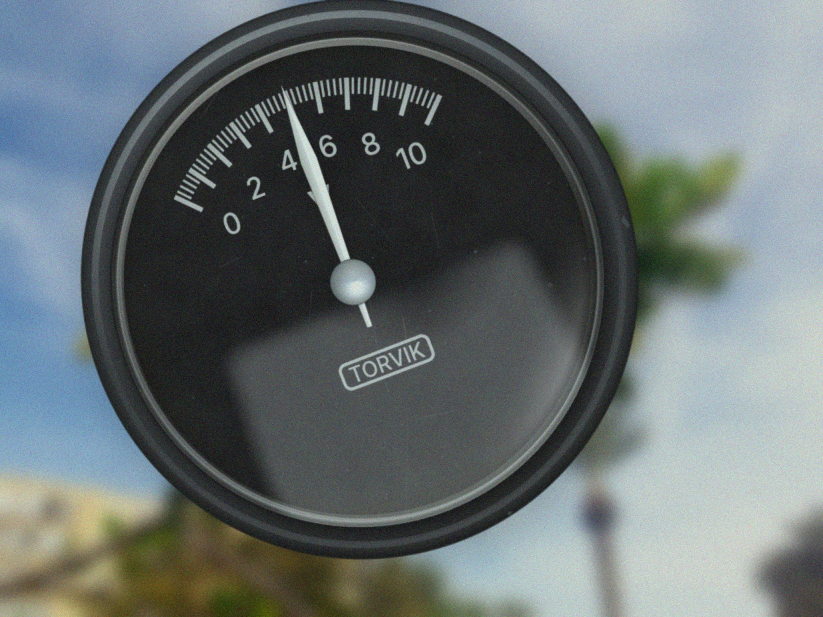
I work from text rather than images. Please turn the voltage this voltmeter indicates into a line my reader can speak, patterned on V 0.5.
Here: V 5
